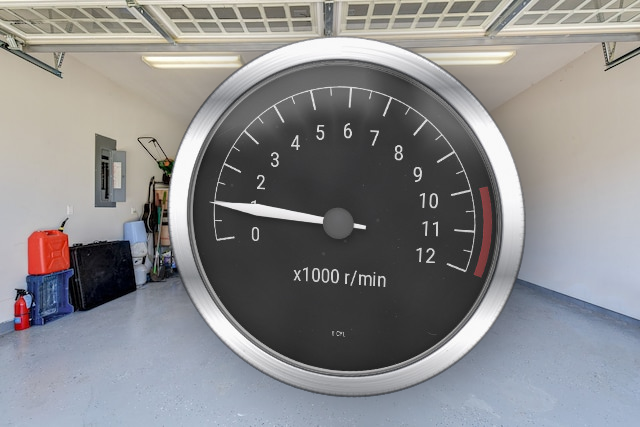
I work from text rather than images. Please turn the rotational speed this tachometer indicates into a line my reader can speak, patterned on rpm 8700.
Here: rpm 1000
